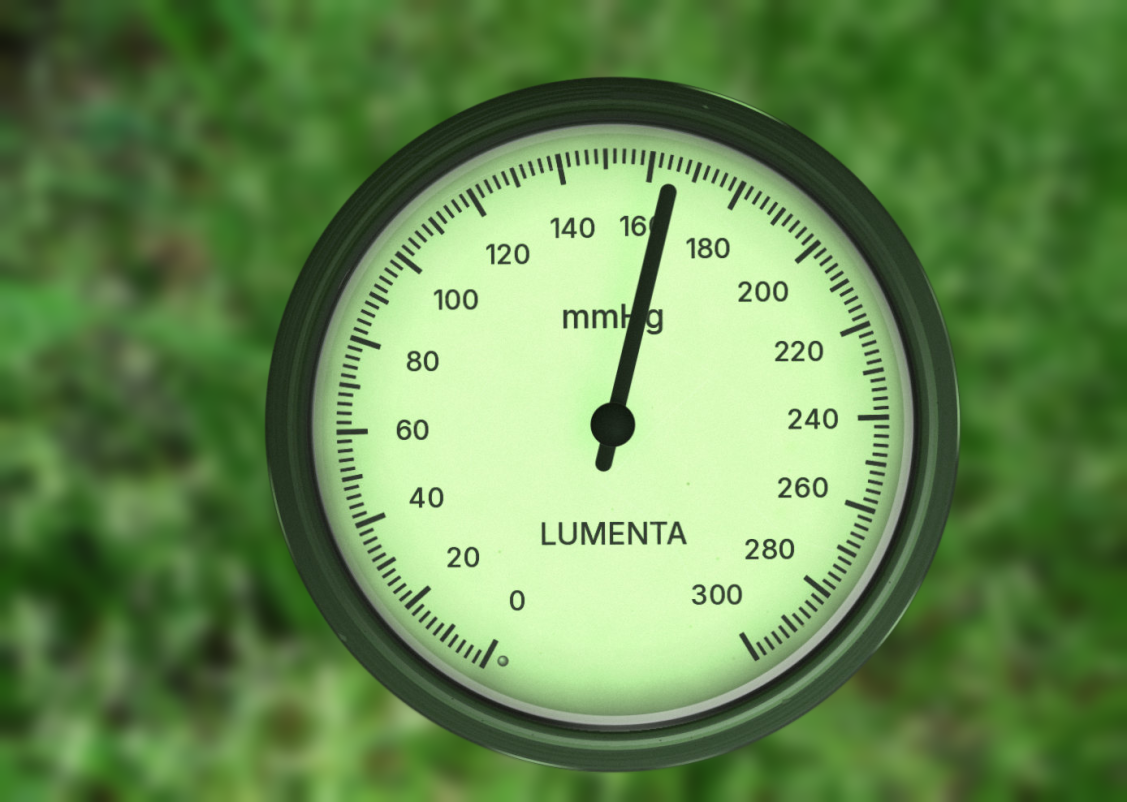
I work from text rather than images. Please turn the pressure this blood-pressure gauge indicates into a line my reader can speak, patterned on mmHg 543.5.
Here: mmHg 165
